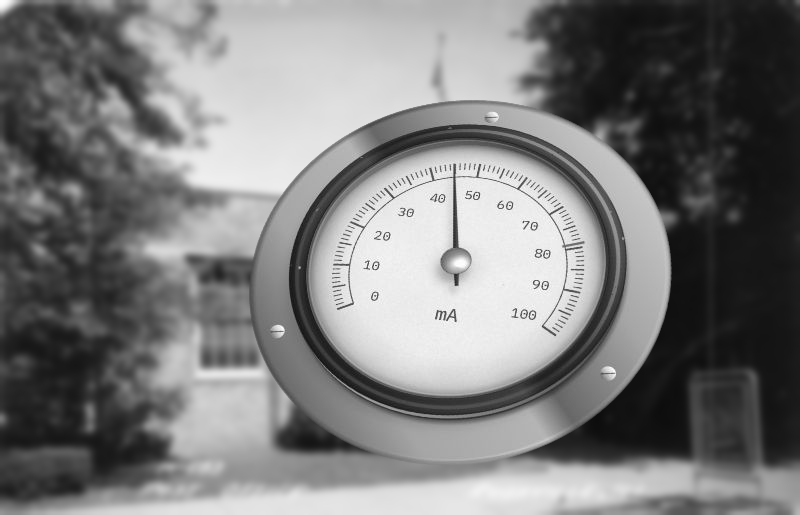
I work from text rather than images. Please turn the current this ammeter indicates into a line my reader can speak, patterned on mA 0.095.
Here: mA 45
